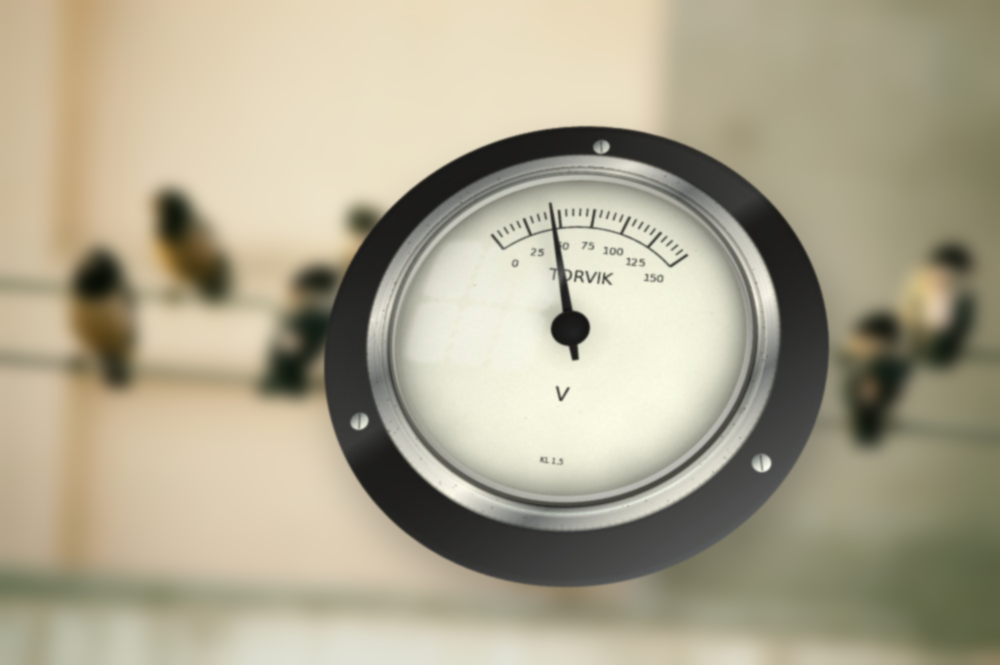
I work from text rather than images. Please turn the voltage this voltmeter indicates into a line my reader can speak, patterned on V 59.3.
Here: V 45
